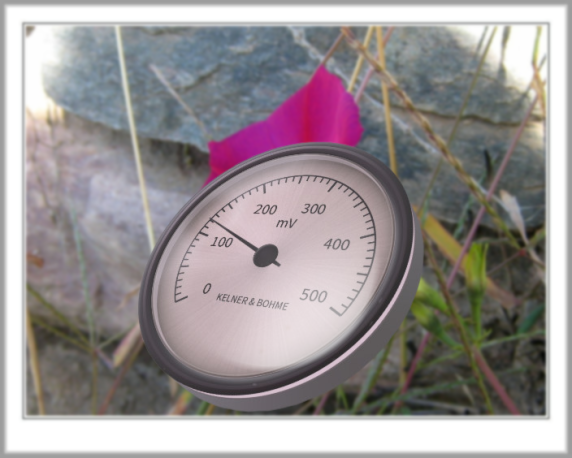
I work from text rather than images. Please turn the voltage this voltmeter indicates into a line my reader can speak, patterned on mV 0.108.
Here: mV 120
